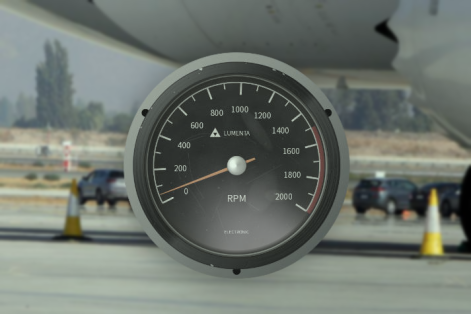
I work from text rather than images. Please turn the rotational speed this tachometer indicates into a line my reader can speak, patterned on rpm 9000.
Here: rpm 50
